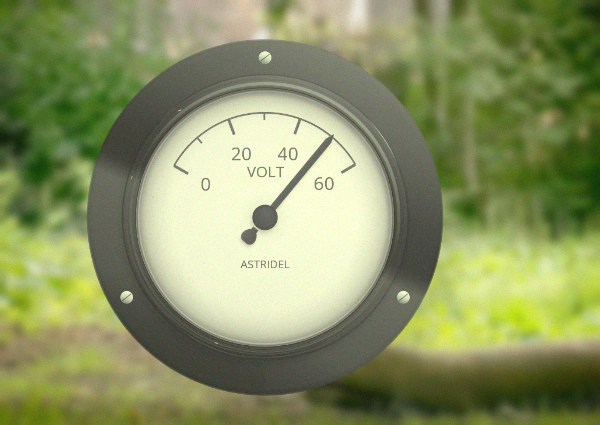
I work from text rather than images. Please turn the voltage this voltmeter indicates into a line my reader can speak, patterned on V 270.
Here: V 50
